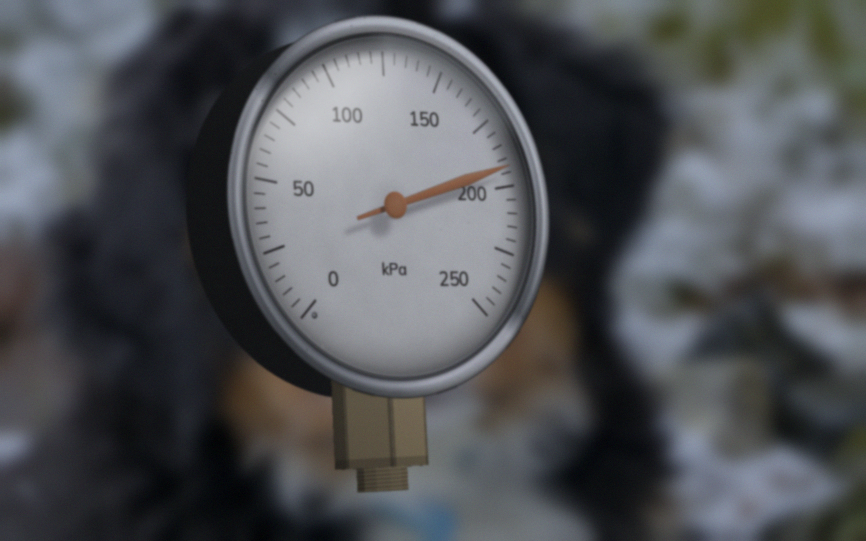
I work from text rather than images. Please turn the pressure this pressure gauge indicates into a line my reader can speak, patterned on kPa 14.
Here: kPa 192.5
